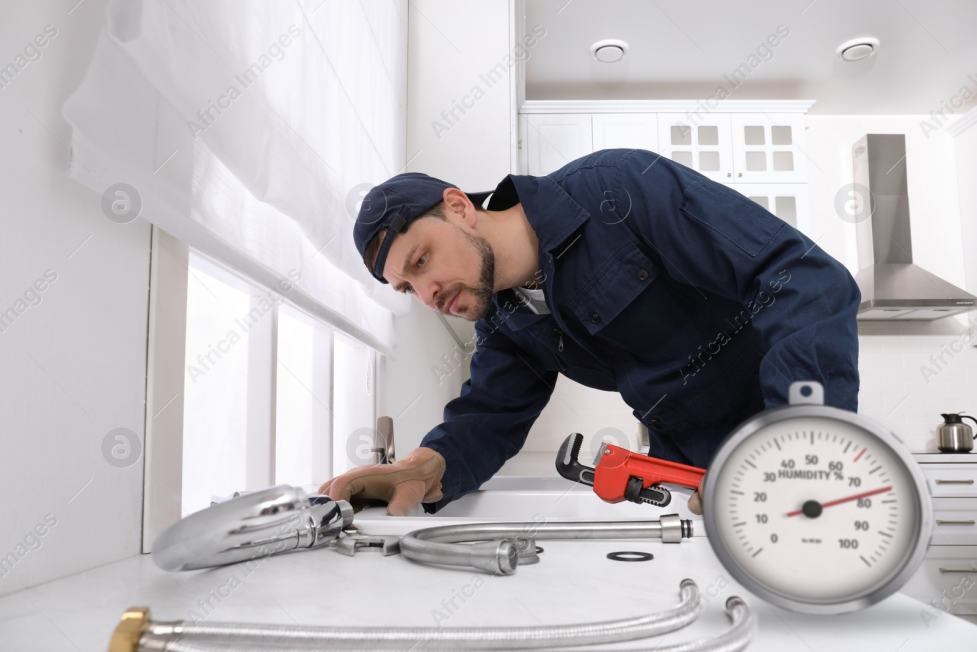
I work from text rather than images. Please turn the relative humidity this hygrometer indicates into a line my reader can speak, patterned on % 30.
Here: % 76
